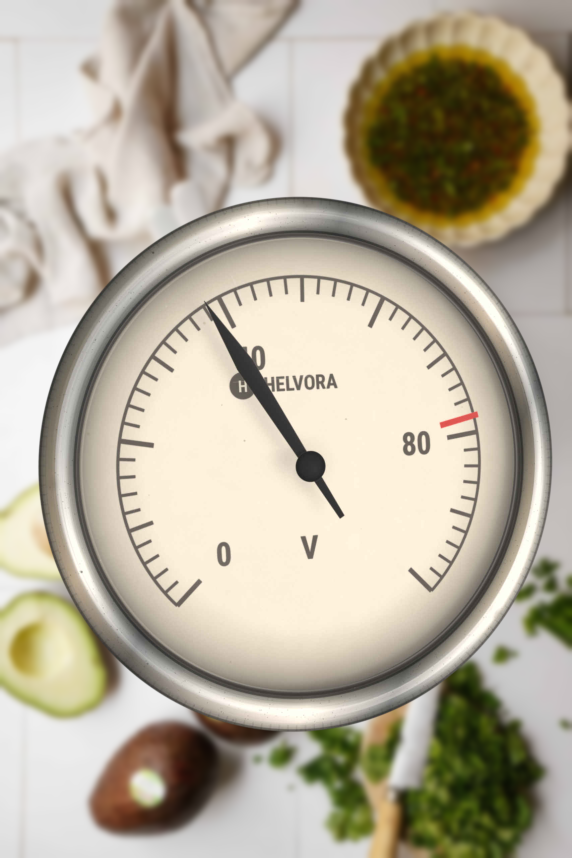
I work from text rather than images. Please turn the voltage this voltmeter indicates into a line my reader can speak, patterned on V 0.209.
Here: V 38
